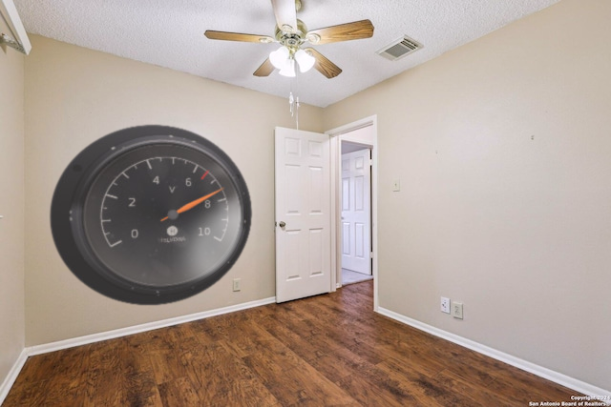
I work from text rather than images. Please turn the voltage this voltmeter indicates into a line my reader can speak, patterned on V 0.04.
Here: V 7.5
